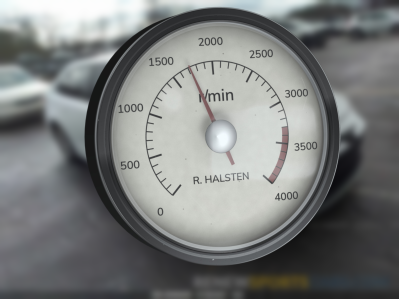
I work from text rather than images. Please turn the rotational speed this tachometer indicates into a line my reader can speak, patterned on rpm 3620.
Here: rpm 1700
